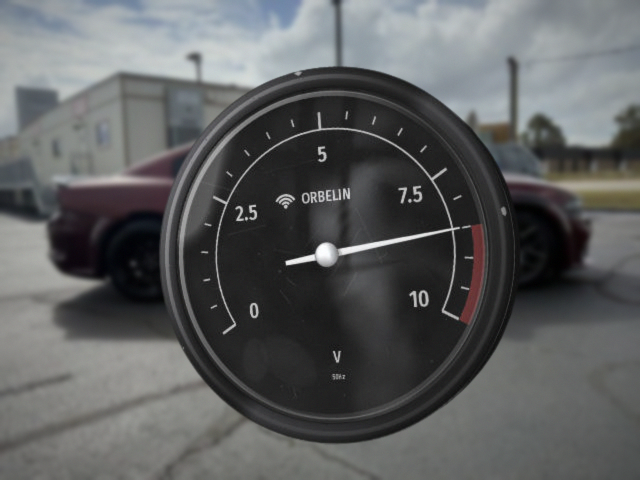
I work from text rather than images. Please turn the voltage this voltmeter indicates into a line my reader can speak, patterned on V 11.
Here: V 8.5
